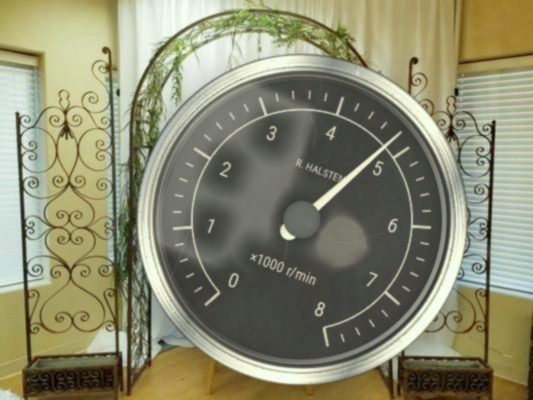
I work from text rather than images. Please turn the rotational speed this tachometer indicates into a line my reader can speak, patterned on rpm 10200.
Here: rpm 4800
